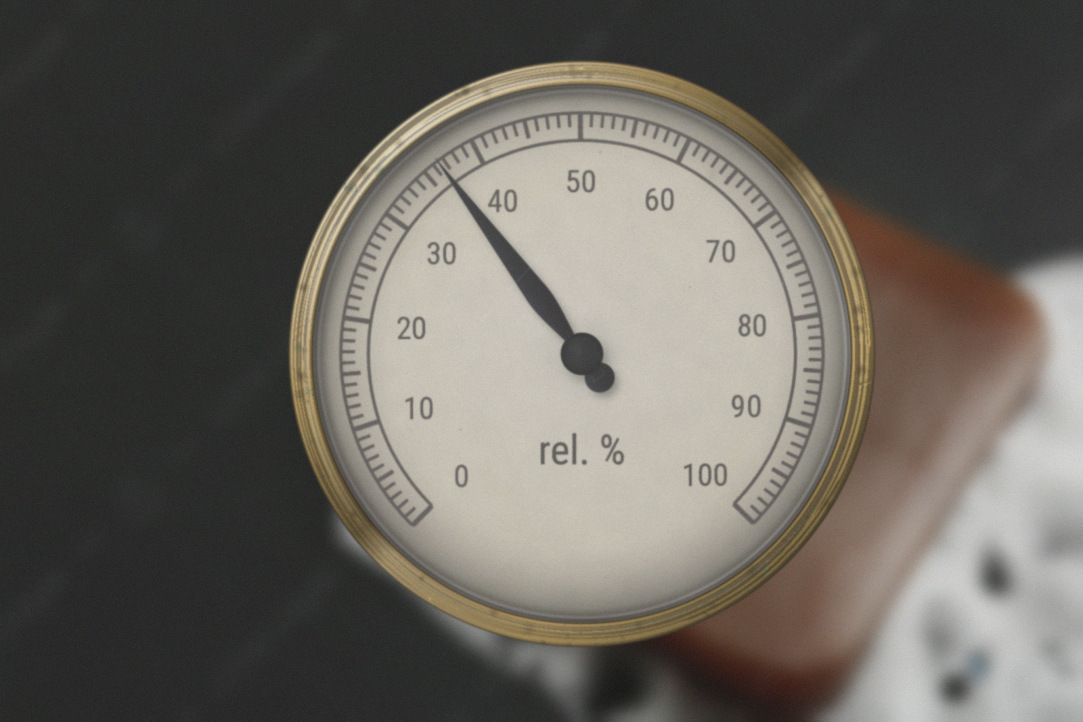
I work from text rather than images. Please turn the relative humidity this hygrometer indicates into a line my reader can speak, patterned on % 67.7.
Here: % 36.5
